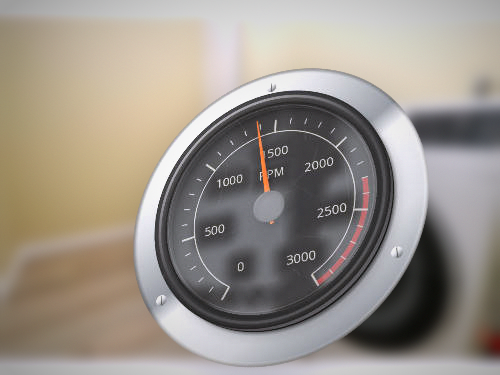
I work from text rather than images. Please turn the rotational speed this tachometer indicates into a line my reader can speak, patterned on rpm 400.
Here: rpm 1400
